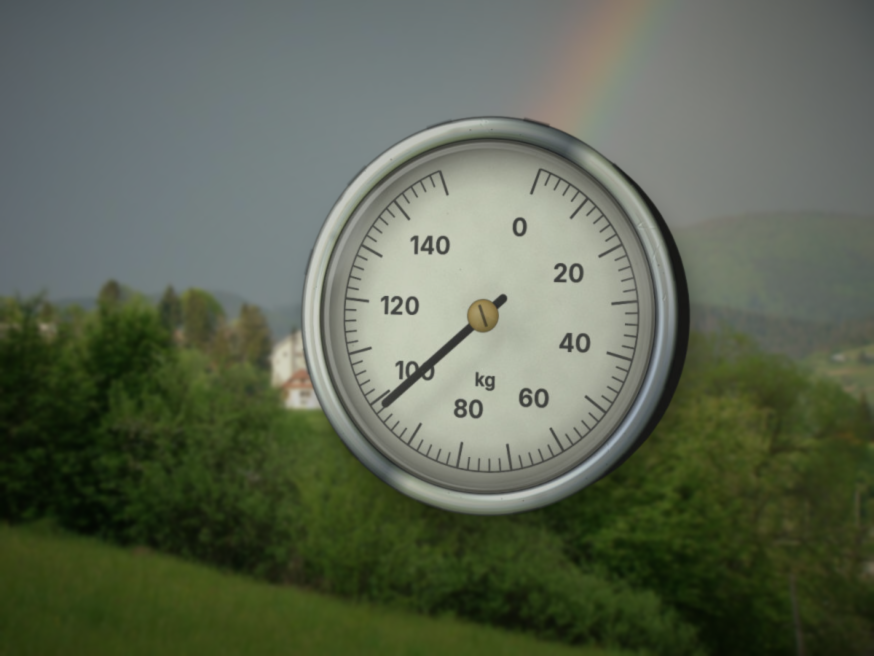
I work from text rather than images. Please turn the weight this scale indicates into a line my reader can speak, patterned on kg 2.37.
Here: kg 98
